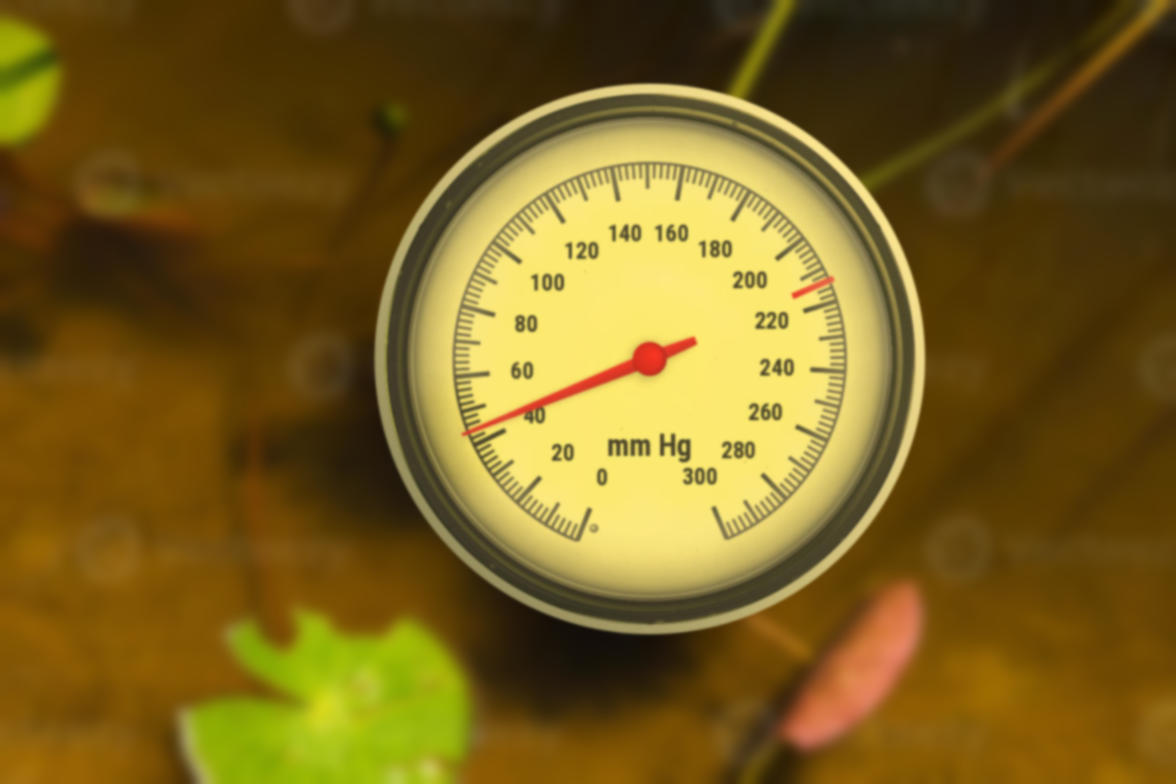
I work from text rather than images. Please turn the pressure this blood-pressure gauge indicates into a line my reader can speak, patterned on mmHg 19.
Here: mmHg 44
